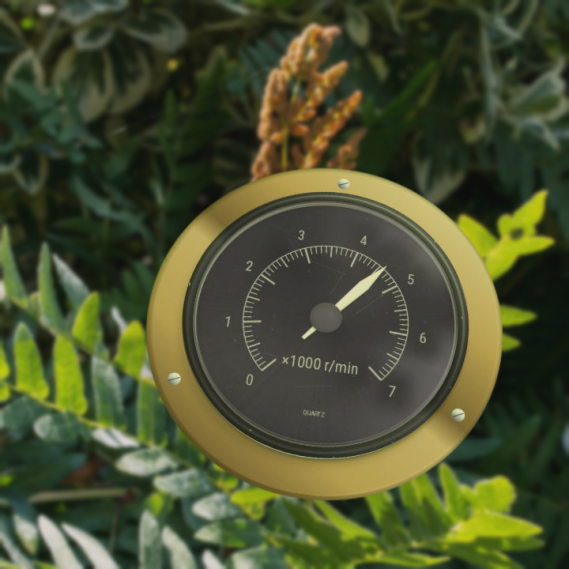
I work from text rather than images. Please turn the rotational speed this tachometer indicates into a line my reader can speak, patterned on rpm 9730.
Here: rpm 4600
